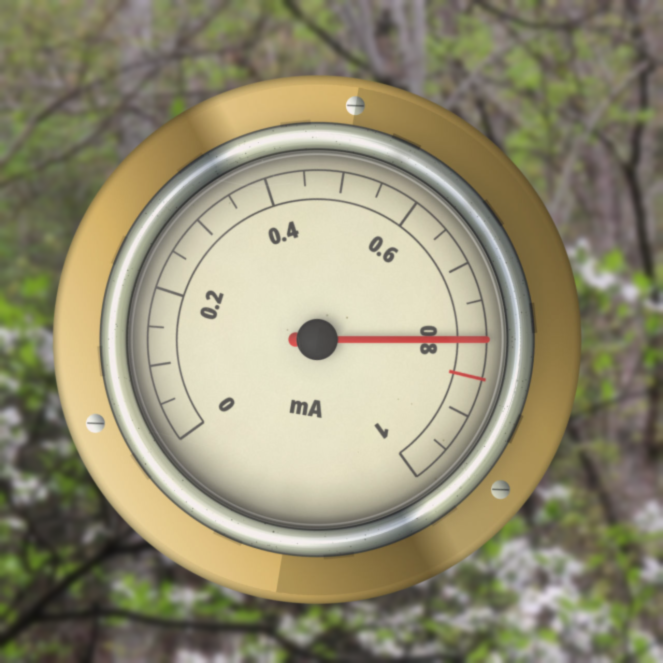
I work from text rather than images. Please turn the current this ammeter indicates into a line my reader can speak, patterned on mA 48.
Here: mA 0.8
